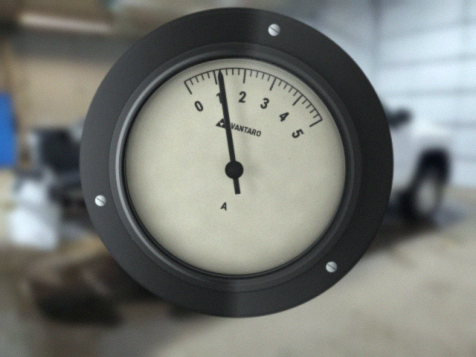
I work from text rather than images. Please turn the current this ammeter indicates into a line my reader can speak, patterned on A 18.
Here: A 1.2
